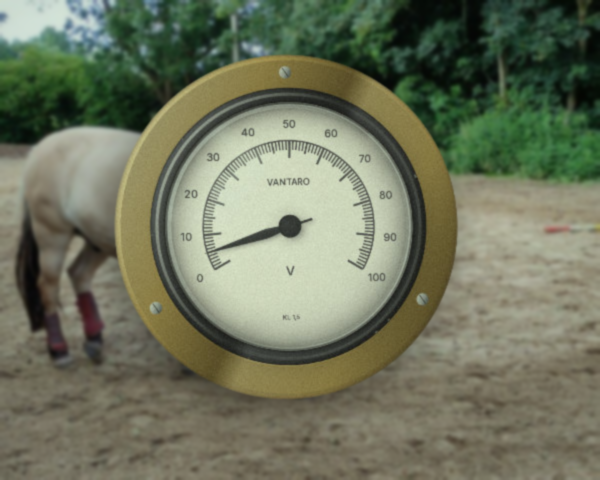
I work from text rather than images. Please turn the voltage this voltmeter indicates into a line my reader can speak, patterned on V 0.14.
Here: V 5
